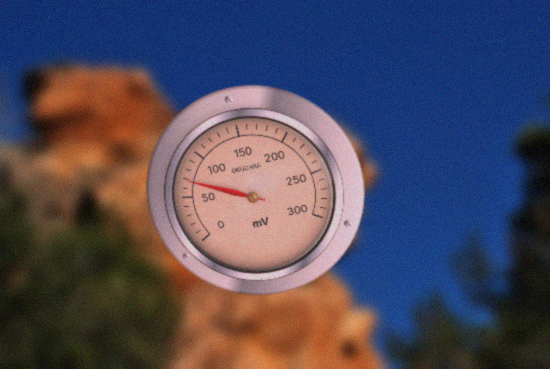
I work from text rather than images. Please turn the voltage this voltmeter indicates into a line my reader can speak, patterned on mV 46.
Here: mV 70
